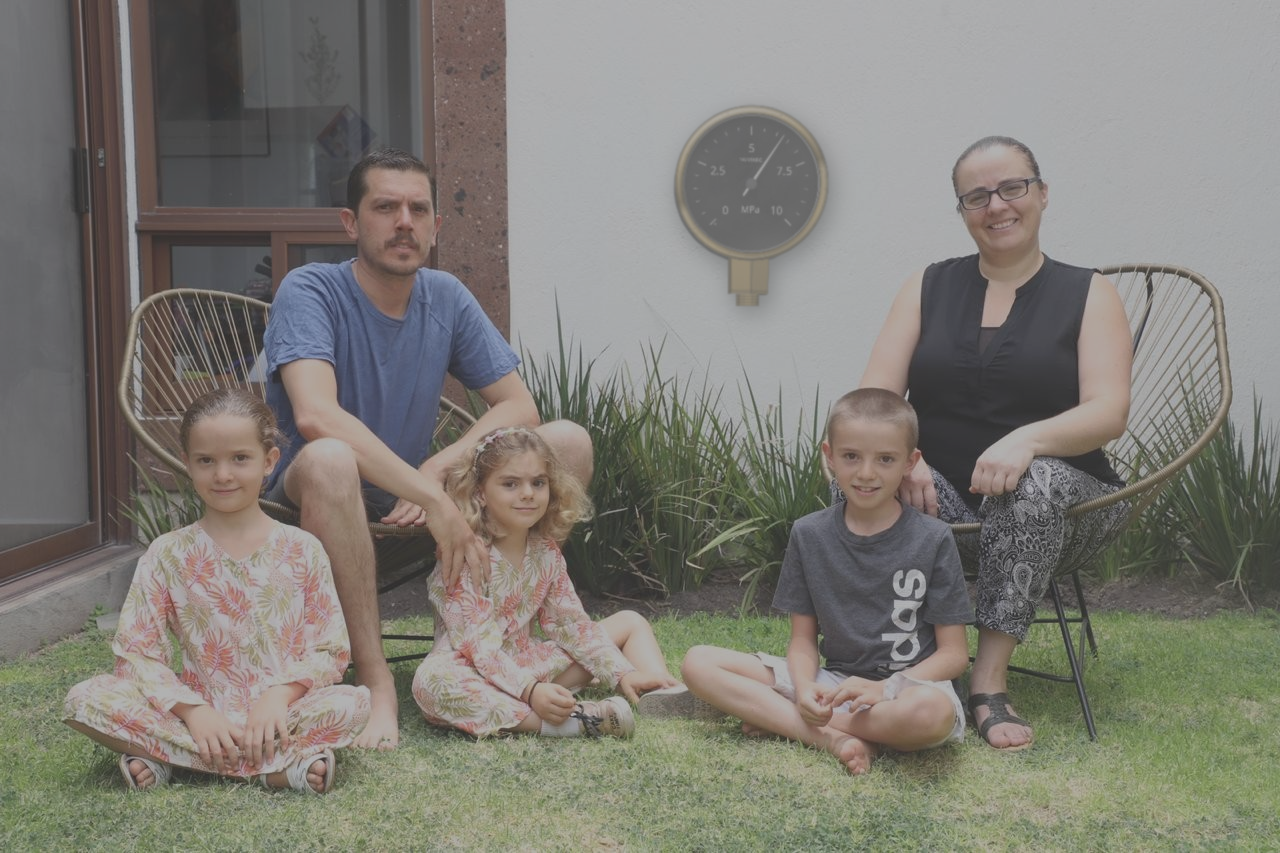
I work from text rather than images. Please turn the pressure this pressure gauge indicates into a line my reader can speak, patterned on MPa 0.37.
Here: MPa 6.25
